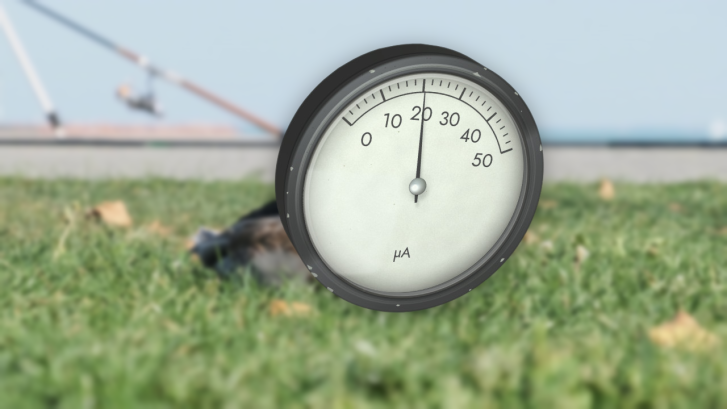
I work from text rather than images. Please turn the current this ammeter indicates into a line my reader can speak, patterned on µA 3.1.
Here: µA 20
